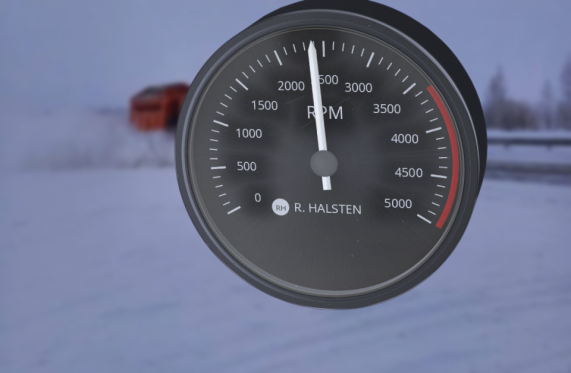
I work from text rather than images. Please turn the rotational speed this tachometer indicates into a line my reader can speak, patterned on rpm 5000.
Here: rpm 2400
